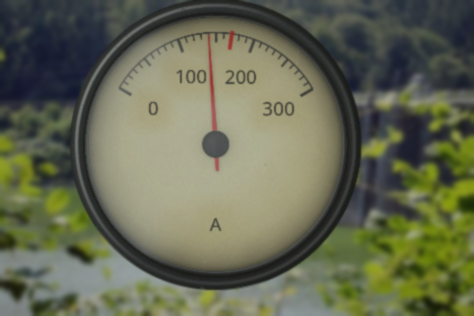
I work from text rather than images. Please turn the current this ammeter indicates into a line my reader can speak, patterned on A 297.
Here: A 140
